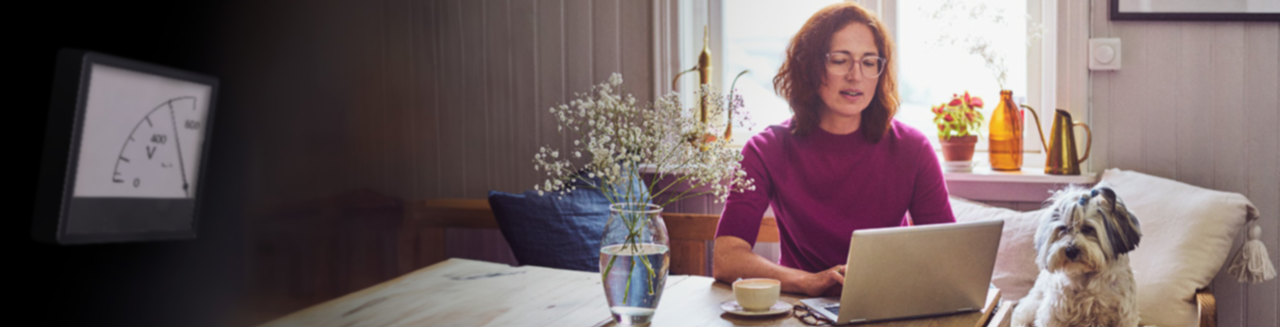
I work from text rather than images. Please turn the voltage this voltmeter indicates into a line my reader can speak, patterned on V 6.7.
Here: V 500
